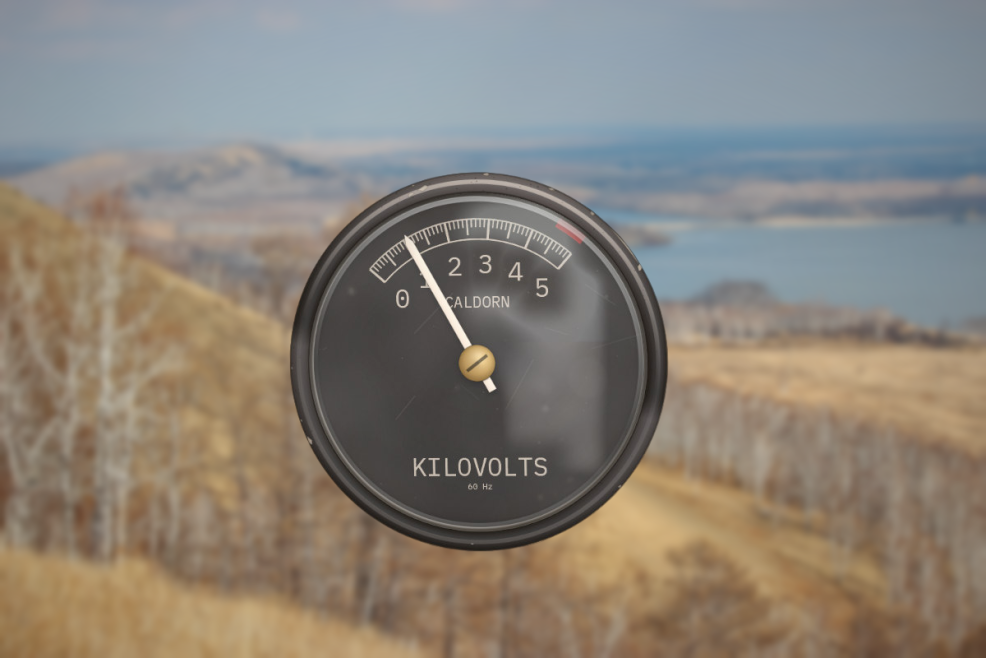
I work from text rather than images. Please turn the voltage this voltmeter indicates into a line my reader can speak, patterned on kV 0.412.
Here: kV 1.1
